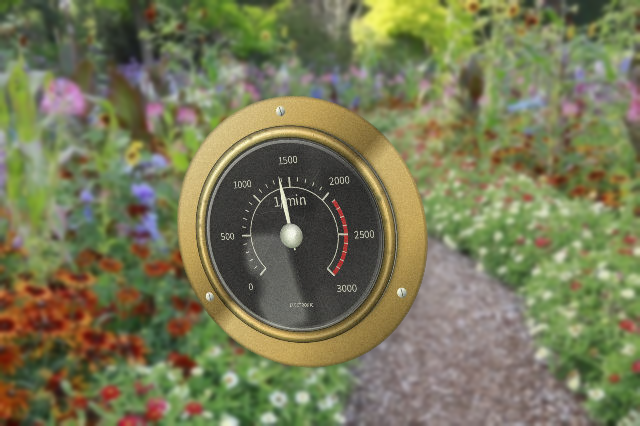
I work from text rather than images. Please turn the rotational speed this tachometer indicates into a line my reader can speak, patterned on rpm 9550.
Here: rpm 1400
